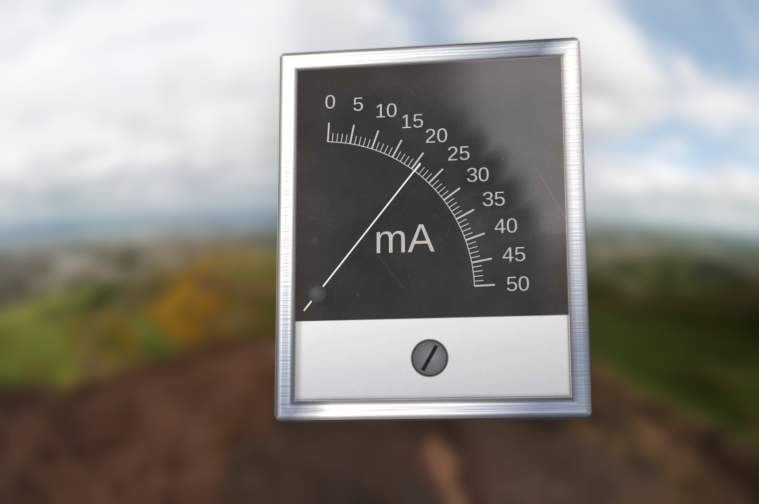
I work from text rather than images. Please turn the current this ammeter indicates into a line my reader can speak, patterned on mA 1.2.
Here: mA 21
